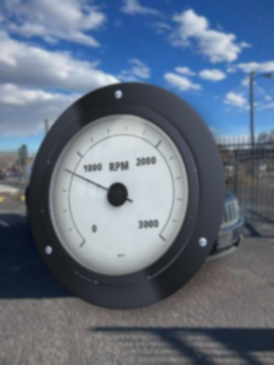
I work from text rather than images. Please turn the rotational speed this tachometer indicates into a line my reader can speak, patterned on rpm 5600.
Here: rpm 800
